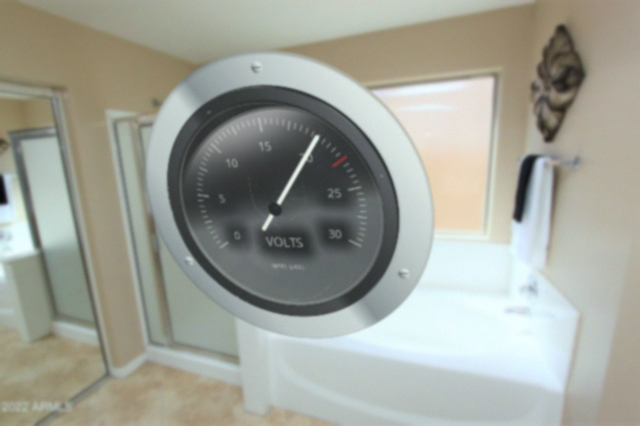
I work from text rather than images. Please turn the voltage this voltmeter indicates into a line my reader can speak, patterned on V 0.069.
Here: V 20
